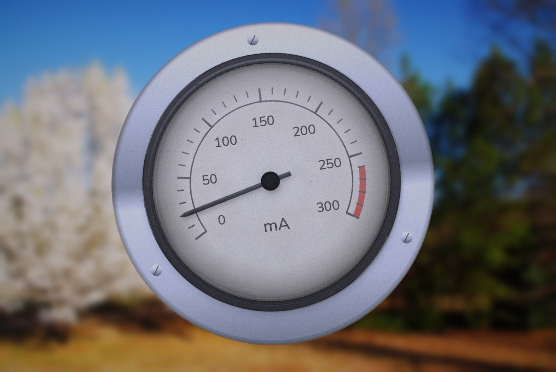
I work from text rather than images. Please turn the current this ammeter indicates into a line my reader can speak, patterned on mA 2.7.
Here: mA 20
